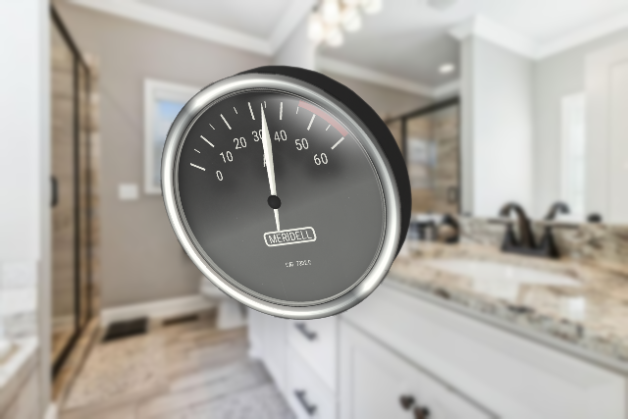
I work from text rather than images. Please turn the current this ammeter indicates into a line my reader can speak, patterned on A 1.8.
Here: A 35
